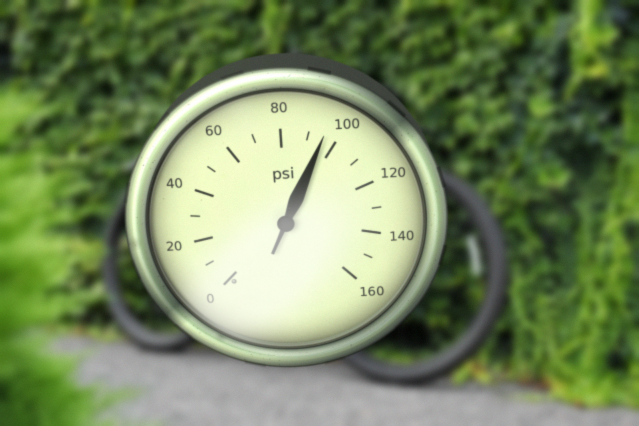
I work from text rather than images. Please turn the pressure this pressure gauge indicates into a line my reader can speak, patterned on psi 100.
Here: psi 95
